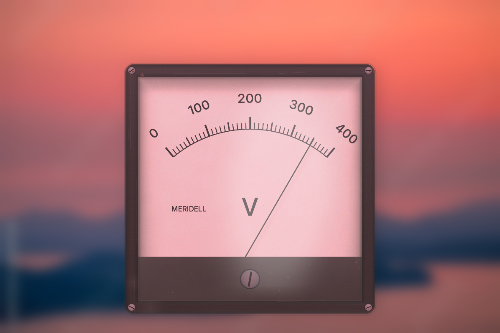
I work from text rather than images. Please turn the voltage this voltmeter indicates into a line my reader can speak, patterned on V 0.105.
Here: V 350
